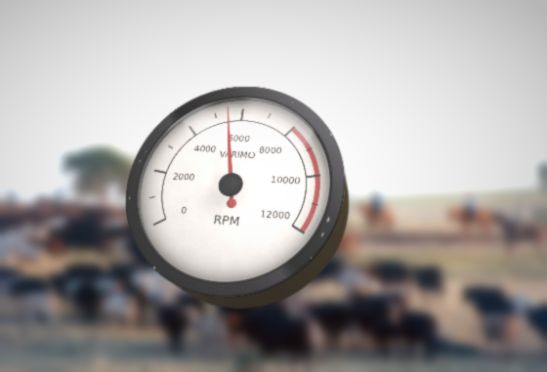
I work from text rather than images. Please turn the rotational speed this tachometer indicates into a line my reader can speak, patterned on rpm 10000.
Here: rpm 5500
